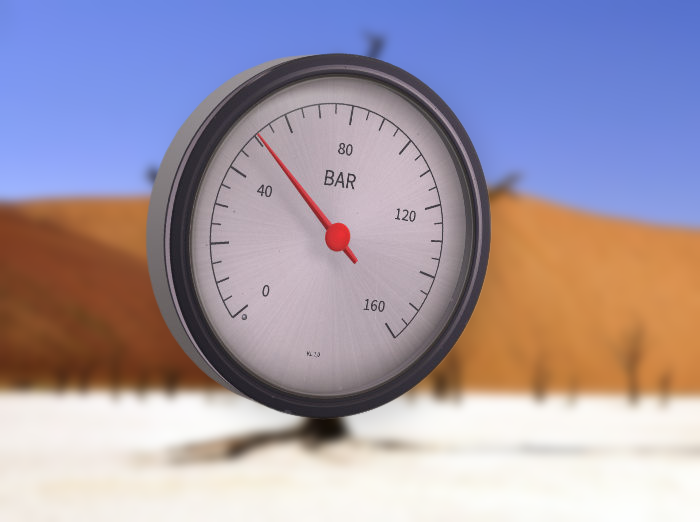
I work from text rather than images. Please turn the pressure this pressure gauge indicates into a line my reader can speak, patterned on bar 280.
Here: bar 50
